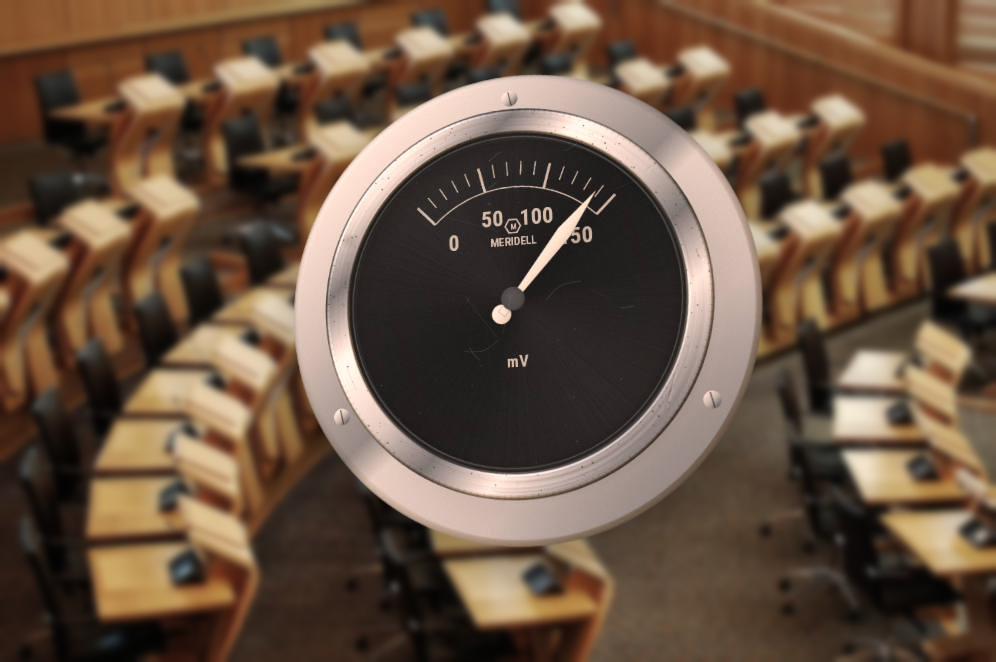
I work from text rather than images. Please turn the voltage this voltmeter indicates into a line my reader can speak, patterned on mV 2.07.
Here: mV 140
